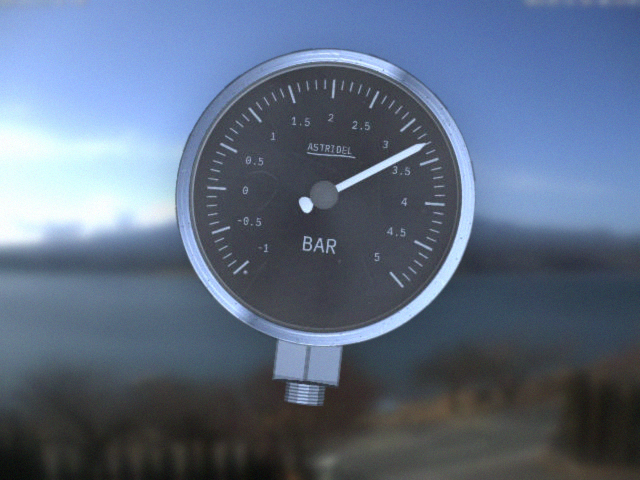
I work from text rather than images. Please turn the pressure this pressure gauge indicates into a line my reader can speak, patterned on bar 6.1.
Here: bar 3.3
